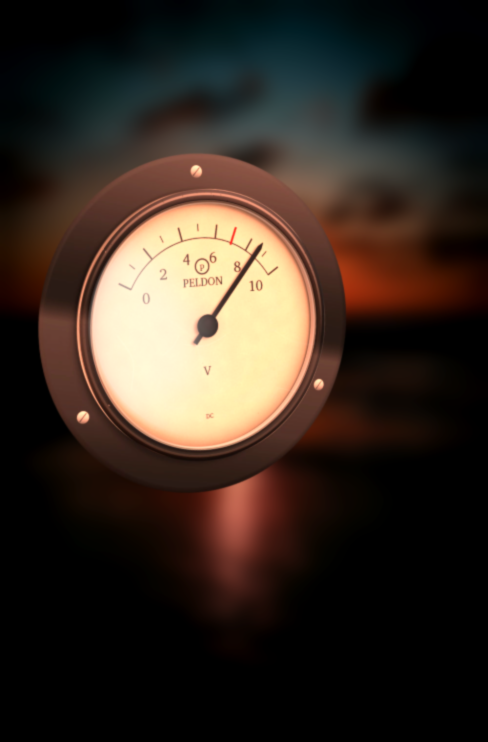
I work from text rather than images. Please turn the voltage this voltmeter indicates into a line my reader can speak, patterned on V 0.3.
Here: V 8.5
